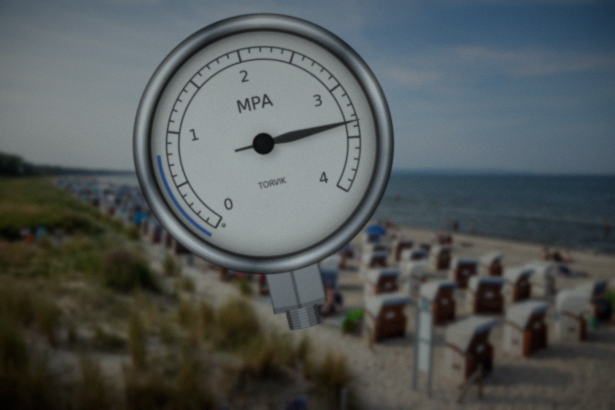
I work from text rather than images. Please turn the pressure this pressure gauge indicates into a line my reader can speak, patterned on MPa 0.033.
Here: MPa 3.35
